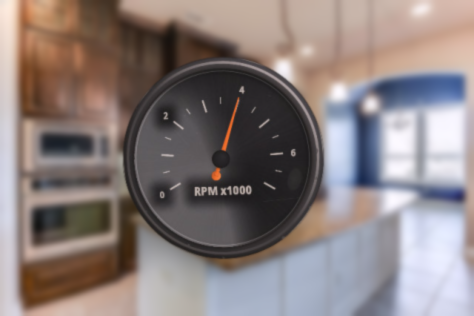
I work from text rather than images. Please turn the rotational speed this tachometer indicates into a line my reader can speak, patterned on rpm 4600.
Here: rpm 4000
